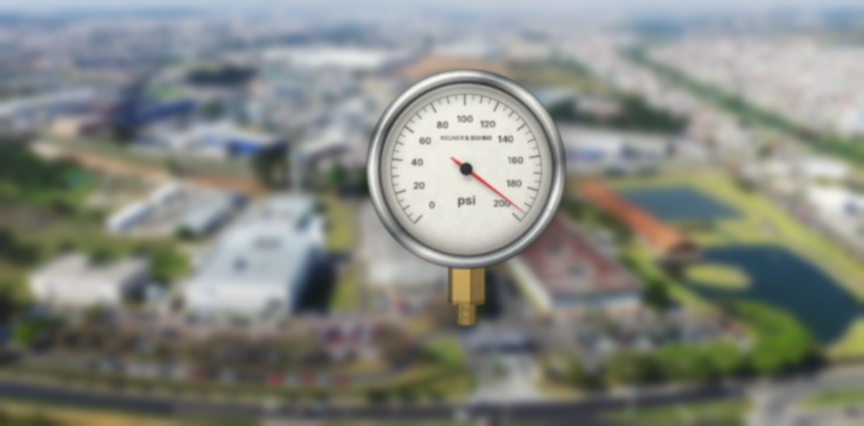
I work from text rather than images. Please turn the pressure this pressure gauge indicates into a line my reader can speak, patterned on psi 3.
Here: psi 195
